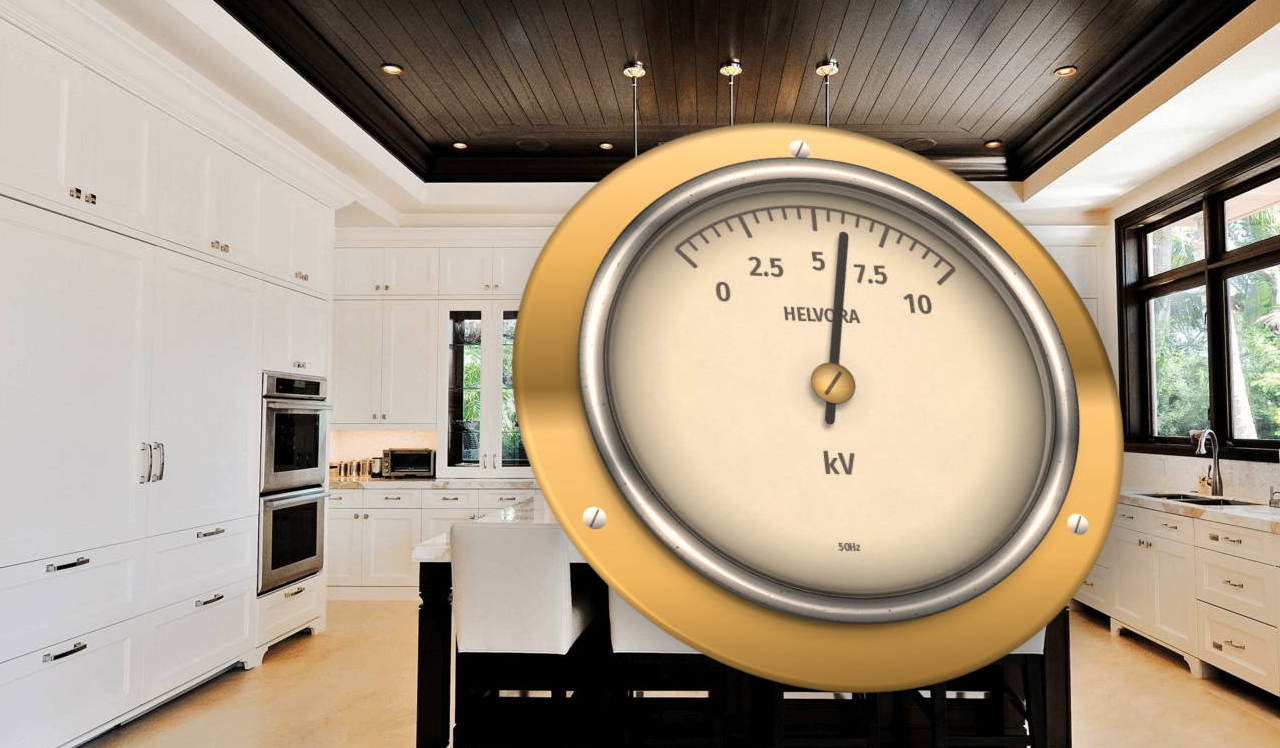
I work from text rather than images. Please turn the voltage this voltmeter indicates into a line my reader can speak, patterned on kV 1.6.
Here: kV 6
